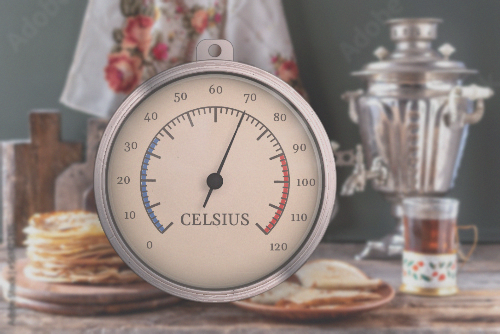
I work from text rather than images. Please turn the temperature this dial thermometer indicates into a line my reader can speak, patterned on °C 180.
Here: °C 70
